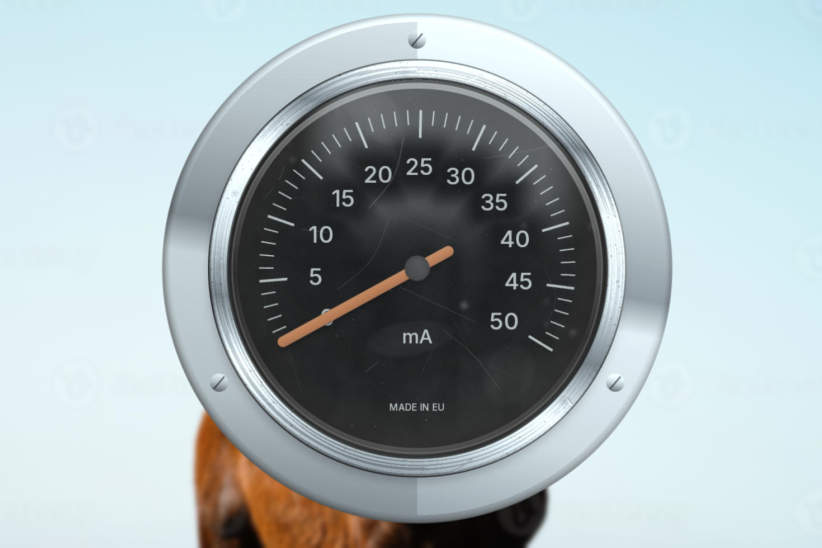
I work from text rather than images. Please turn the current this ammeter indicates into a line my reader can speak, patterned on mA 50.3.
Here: mA 0
